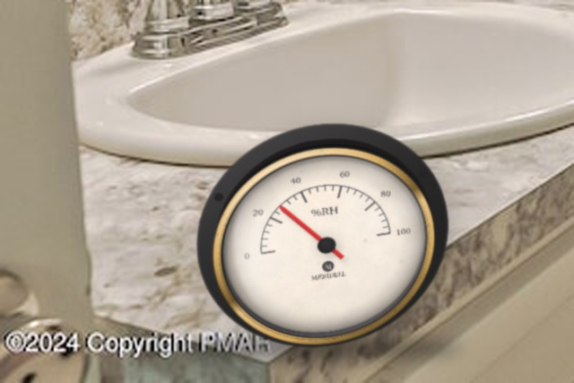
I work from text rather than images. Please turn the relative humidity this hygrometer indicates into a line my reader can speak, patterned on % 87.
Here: % 28
